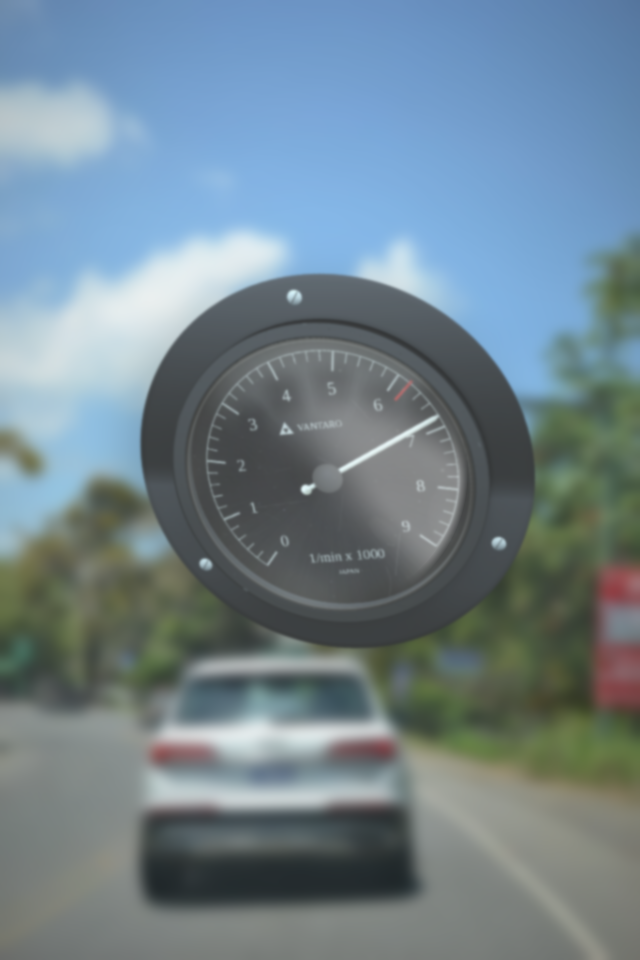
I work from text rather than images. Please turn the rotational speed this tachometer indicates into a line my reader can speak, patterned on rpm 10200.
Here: rpm 6800
